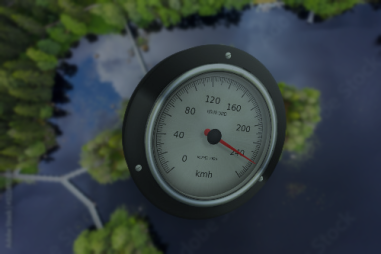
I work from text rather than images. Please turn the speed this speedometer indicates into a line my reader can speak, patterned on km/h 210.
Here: km/h 240
